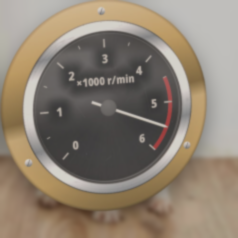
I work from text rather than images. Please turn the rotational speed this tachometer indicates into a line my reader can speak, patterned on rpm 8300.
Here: rpm 5500
